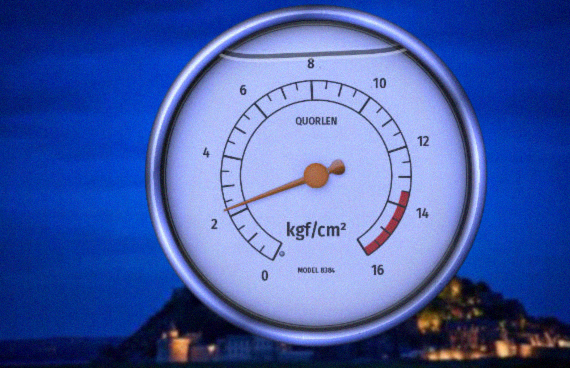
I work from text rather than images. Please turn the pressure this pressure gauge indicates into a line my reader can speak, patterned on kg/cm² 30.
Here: kg/cm² 2.25
